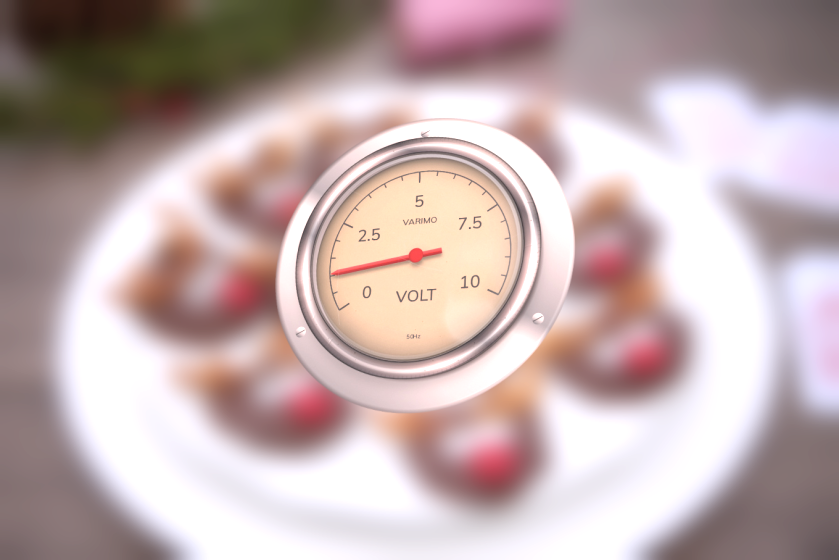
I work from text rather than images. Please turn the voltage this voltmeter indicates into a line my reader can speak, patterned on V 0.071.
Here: V 1
